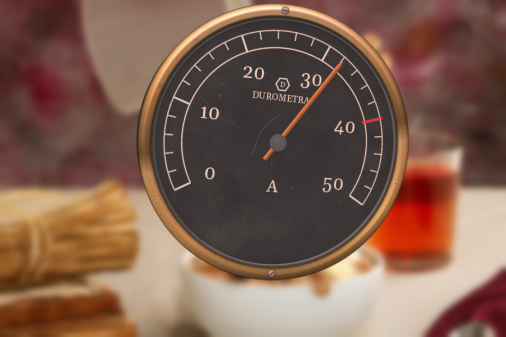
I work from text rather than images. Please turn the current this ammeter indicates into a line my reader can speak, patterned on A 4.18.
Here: A 32
